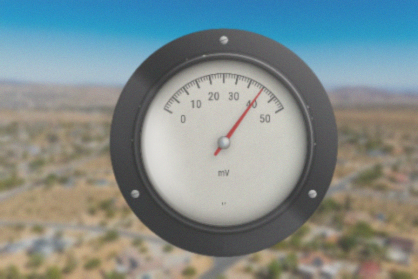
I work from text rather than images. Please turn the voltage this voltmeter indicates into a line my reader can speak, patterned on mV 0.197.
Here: mV 40
